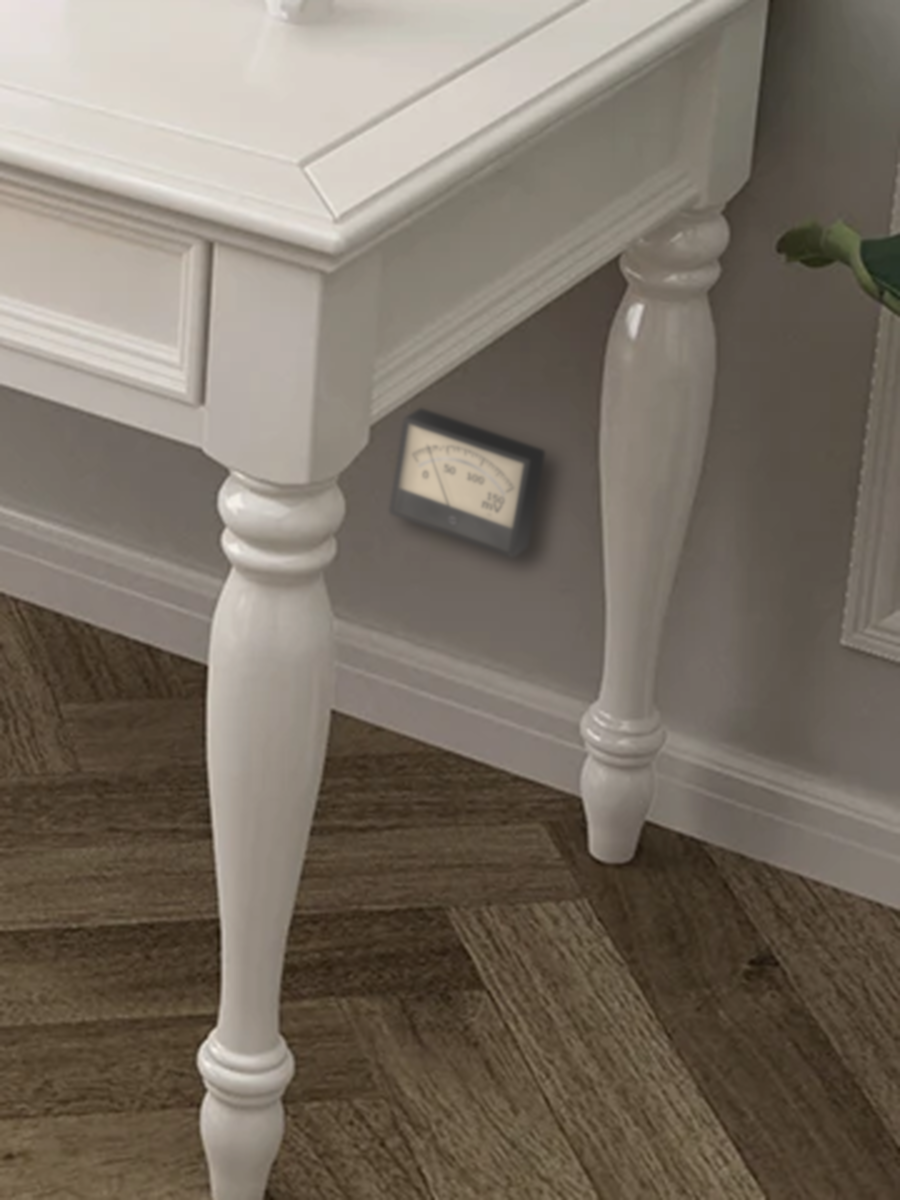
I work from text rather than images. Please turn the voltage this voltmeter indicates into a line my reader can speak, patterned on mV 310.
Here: mV 25
